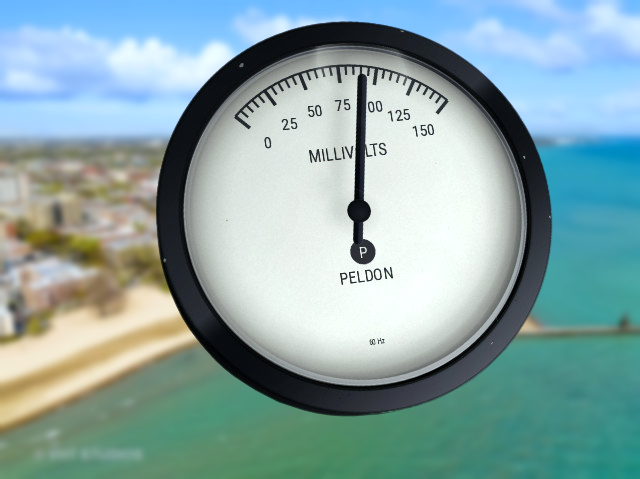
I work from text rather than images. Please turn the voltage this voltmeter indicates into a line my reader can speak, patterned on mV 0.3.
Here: mV 90
